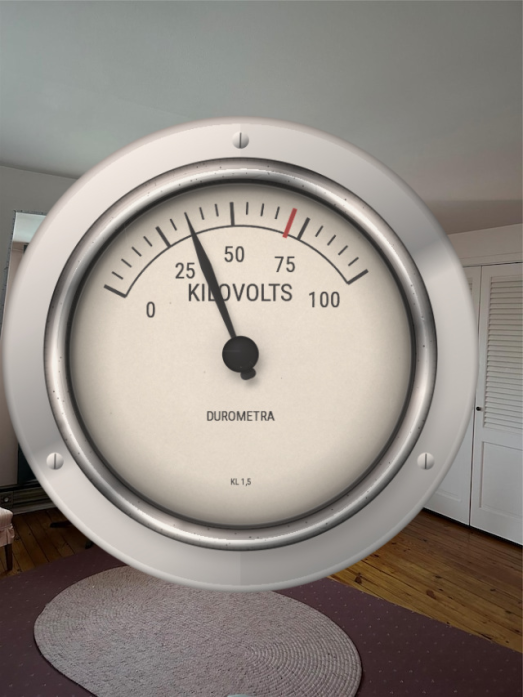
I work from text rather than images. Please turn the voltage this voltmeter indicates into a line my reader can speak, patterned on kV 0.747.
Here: kV 35
